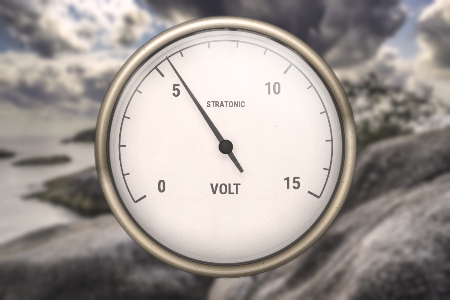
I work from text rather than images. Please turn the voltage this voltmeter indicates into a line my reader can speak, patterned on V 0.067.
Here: V 5.5
